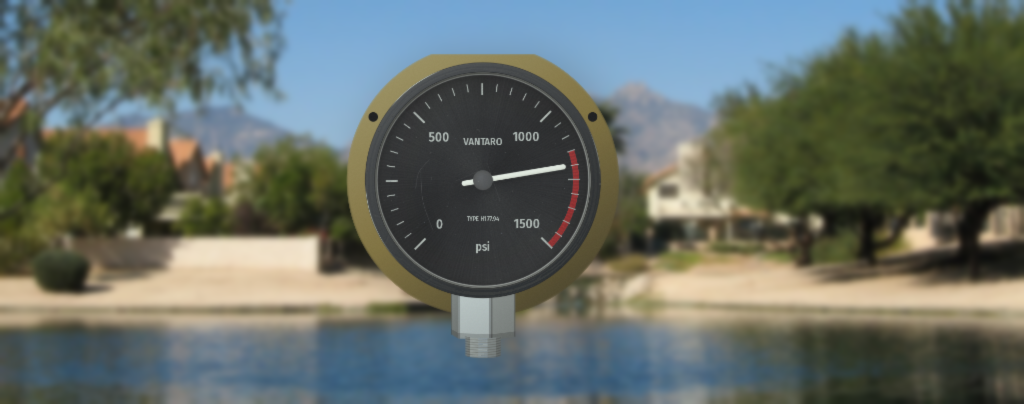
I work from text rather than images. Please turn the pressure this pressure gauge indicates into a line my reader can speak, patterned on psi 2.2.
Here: psi 1200
